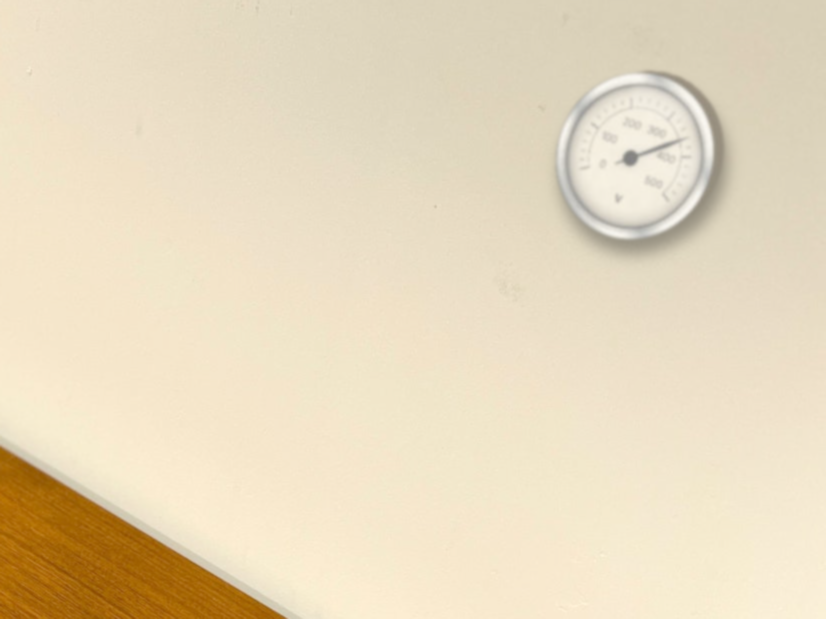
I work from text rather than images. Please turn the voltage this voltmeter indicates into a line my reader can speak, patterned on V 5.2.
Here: V 360
